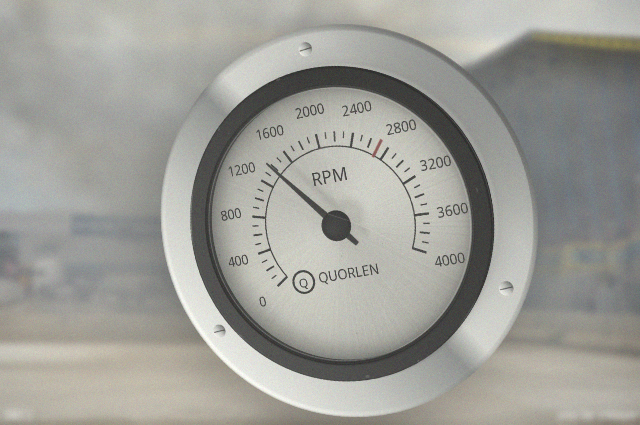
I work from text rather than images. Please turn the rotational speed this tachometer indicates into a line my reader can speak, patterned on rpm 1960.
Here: rpm 1400
